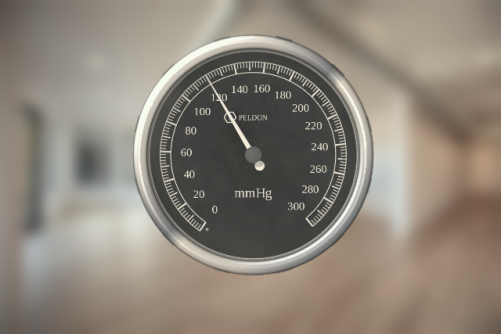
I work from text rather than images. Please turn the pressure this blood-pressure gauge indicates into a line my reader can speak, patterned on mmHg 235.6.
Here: mmHg 120
